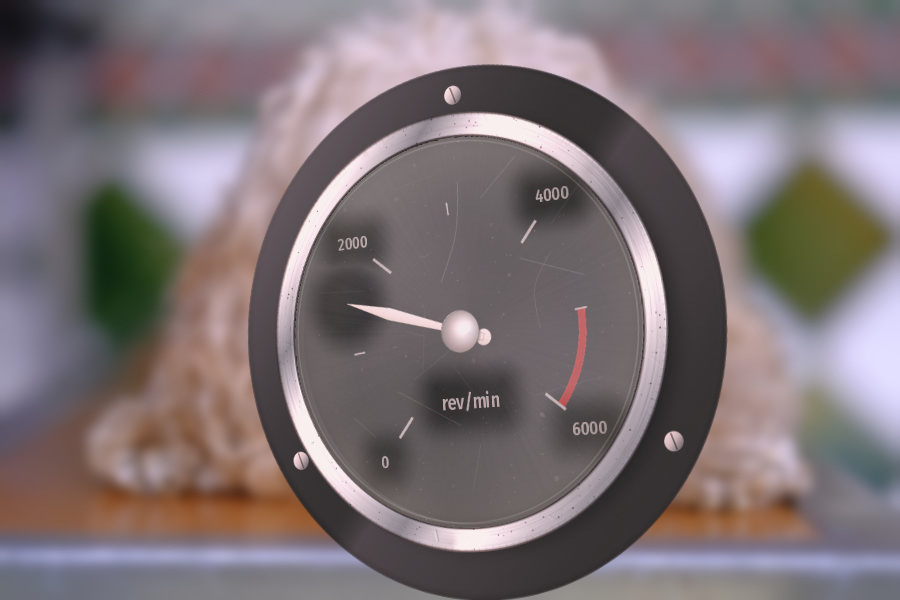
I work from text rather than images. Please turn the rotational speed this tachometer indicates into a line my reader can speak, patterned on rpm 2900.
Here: rpm 1500
